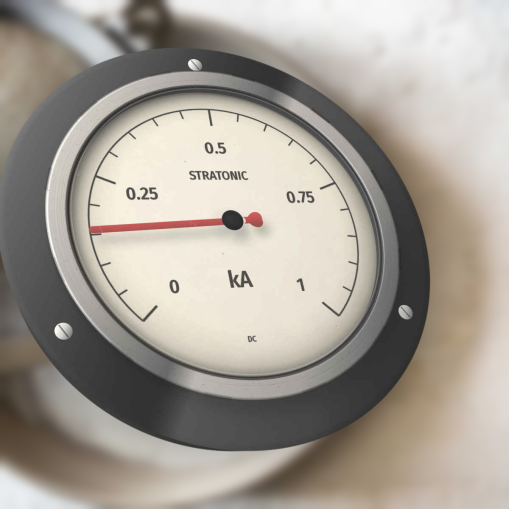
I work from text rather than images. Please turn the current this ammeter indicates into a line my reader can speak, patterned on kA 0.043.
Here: kA 0.15
